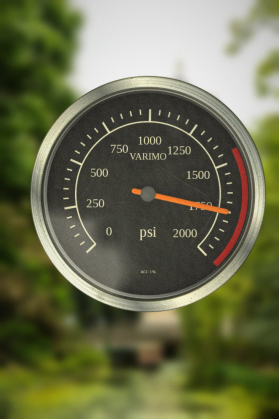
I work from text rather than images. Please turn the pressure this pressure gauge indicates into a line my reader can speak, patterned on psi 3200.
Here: psi 1750
